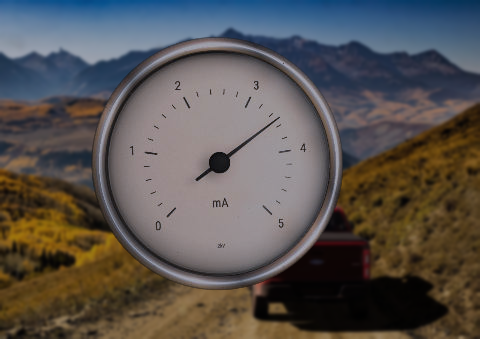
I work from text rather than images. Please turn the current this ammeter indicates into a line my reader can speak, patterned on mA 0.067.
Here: mA 3.5
